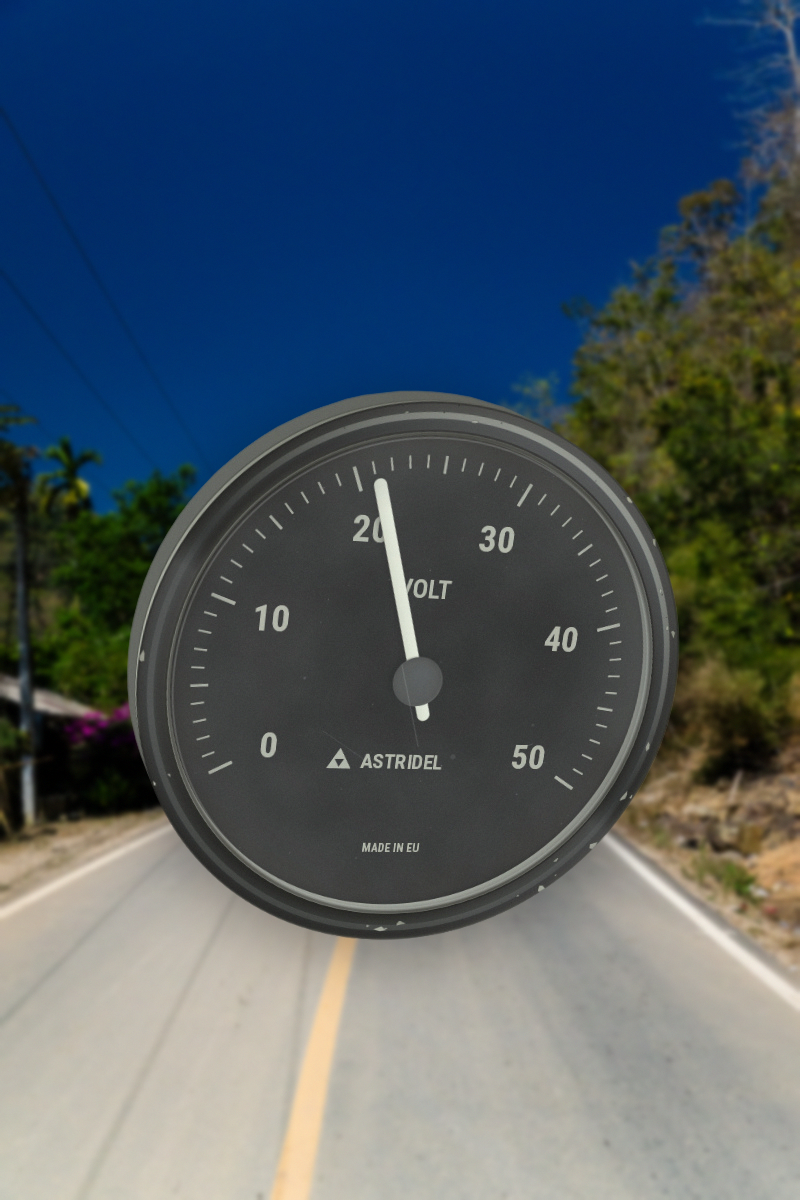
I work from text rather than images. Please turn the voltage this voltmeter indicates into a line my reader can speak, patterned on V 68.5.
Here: V 21
